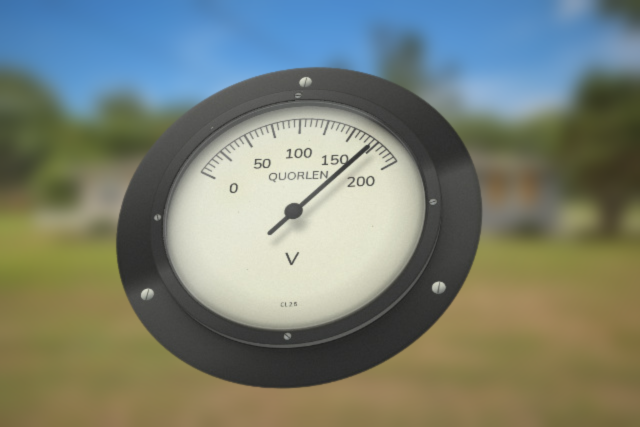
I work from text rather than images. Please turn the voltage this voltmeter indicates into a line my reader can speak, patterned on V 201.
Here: V 175
